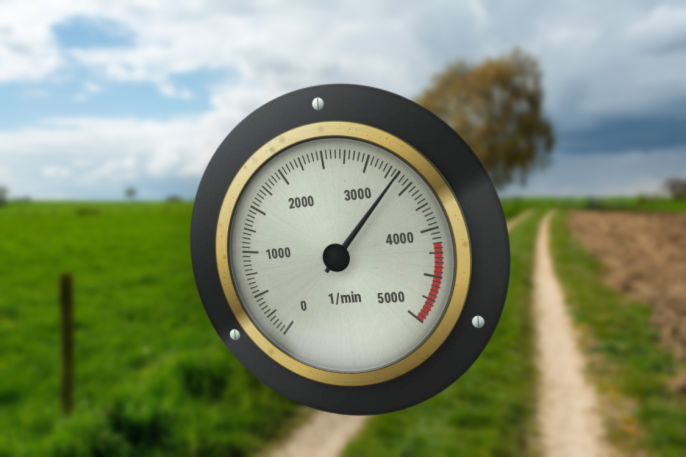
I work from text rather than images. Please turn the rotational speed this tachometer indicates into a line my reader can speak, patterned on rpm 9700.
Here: rpm 3350
